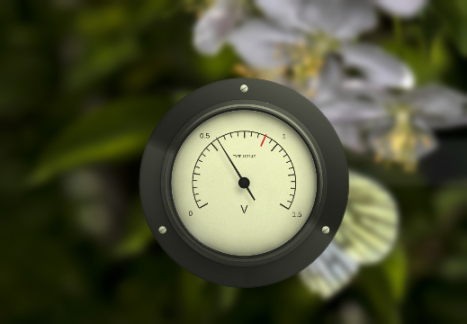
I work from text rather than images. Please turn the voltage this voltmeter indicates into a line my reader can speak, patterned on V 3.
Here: V 0.55
